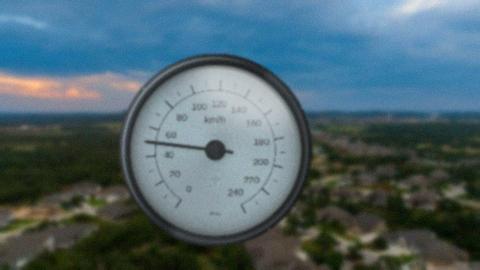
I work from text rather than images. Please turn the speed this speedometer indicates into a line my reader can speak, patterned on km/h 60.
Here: km/h 50
